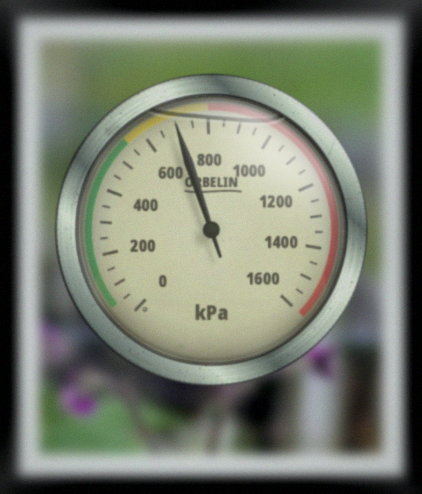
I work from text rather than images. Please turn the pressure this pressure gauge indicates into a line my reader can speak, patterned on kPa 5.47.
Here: kPa 700
